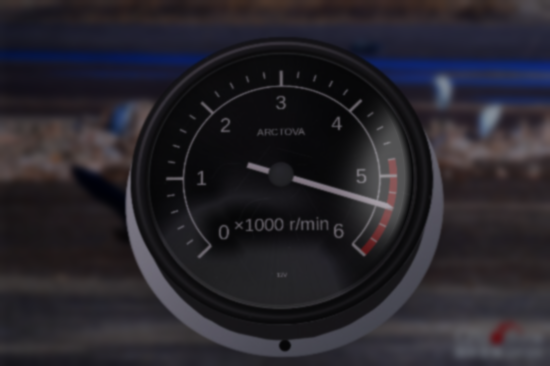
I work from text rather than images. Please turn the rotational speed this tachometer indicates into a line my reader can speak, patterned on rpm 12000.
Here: rpm 5400
